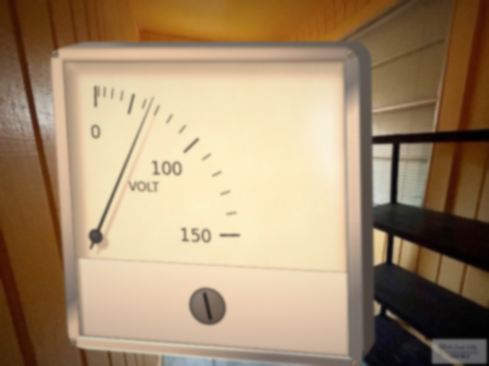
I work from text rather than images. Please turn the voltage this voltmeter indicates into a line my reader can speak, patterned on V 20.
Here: V 65
